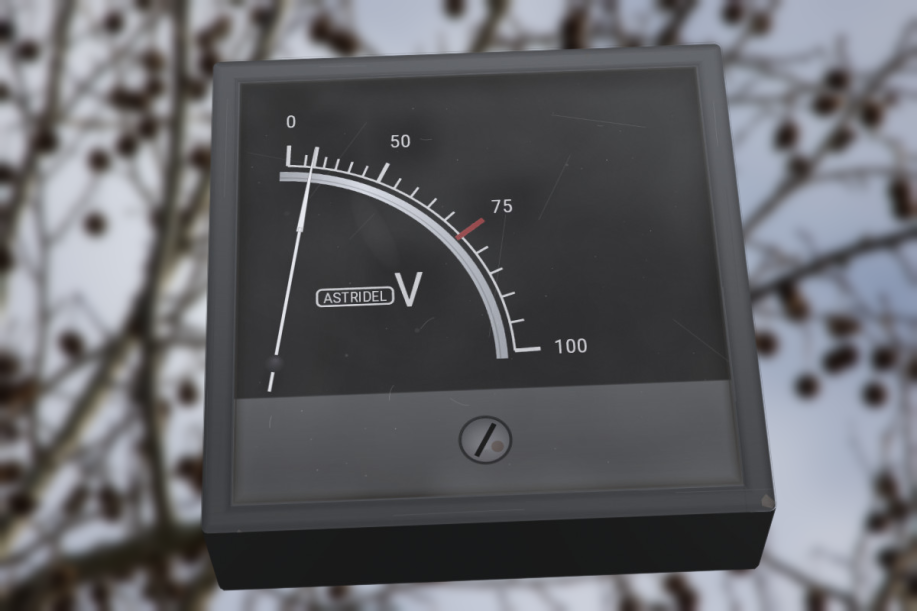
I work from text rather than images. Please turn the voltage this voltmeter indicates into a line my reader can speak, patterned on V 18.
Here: V 25
